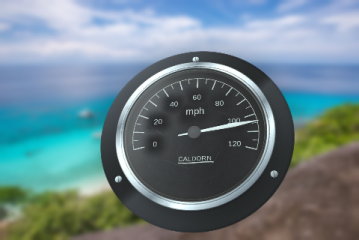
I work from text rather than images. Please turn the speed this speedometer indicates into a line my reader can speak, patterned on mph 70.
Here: mph 105
